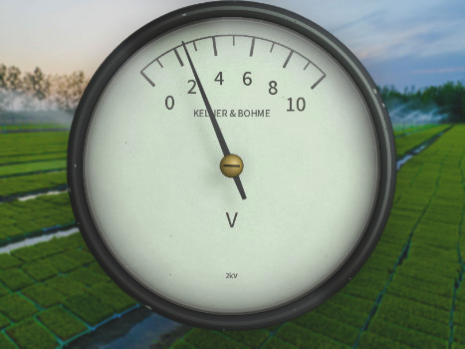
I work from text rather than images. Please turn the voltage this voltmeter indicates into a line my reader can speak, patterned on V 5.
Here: V 2.5
